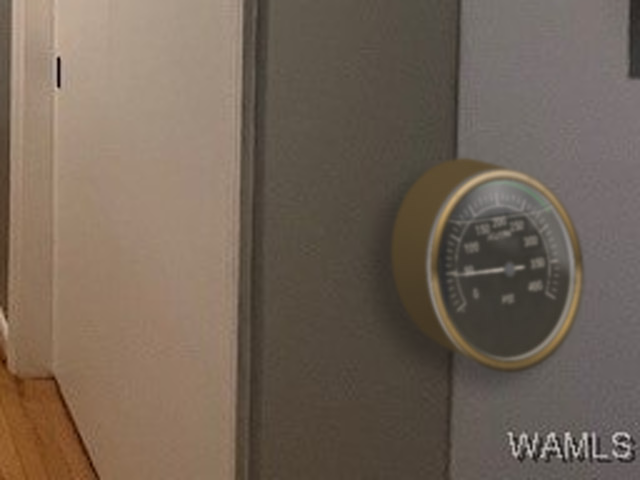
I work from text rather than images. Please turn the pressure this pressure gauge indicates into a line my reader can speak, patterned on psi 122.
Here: psi 50
